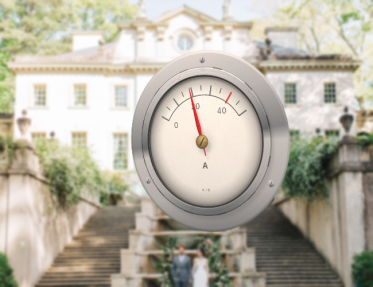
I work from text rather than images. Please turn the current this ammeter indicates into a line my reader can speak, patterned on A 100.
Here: A 20
